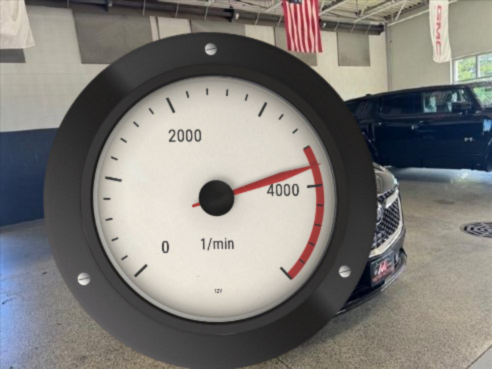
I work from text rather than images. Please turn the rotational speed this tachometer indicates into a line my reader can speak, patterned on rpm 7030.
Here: rpm 3800
